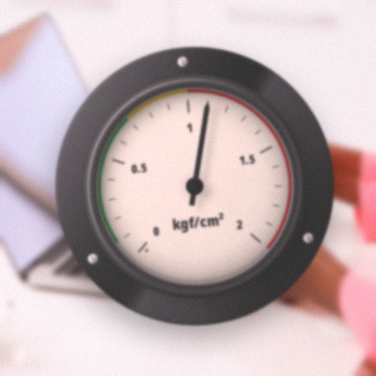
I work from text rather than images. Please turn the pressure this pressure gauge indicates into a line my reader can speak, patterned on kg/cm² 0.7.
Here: kg/cm² 1.1
